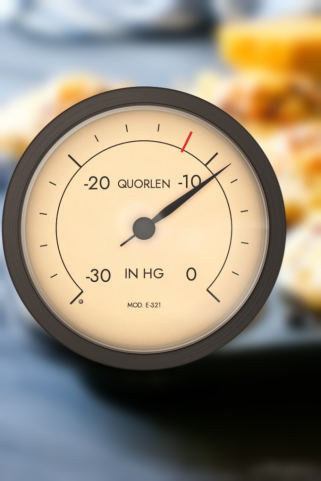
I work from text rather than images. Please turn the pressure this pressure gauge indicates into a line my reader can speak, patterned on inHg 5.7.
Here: inHg -9
